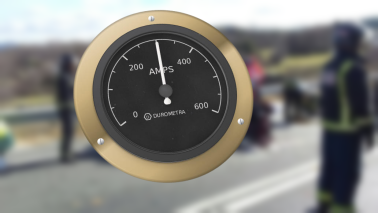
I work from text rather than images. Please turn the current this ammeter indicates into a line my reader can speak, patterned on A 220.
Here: A 300
